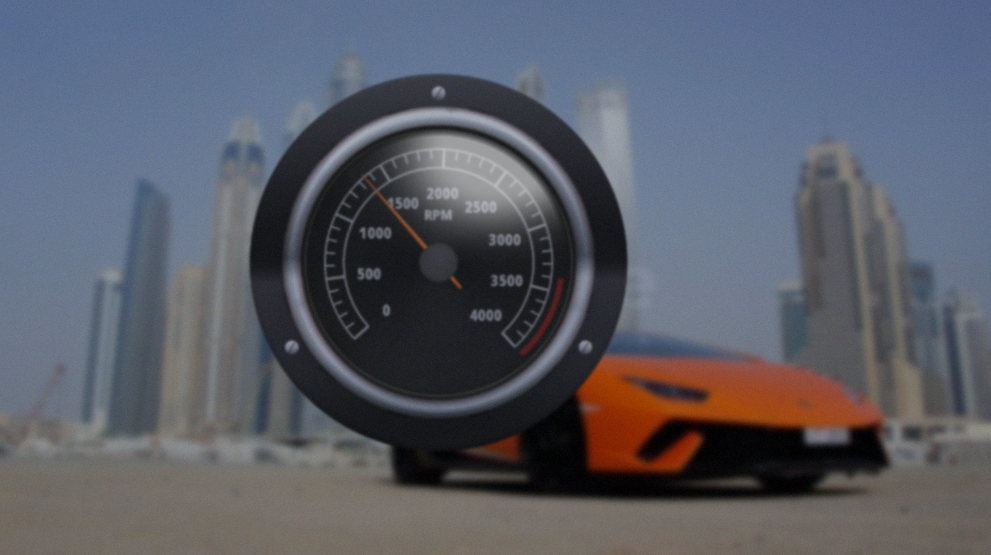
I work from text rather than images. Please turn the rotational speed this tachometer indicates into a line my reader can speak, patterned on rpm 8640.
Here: rpm 1350
